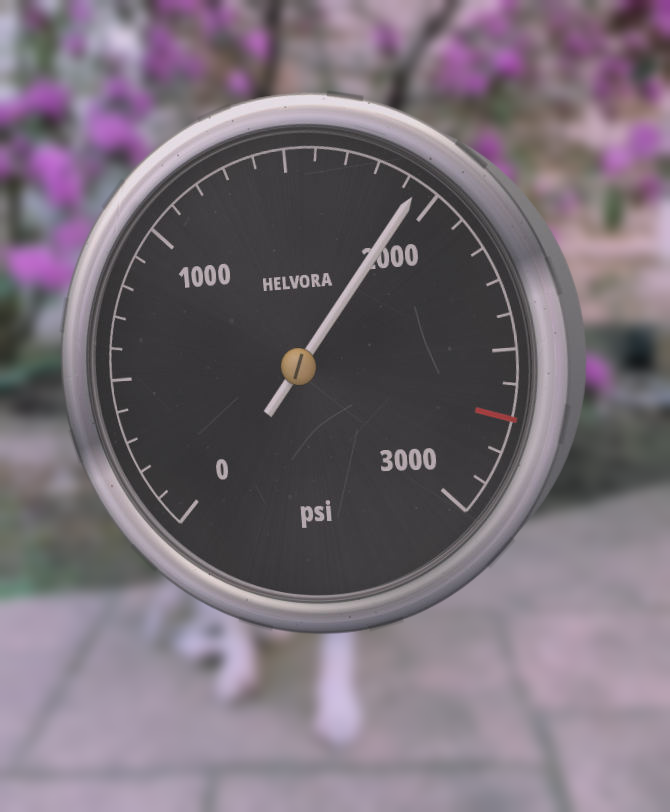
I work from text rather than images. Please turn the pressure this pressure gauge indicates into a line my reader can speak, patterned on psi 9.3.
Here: psi 1950
